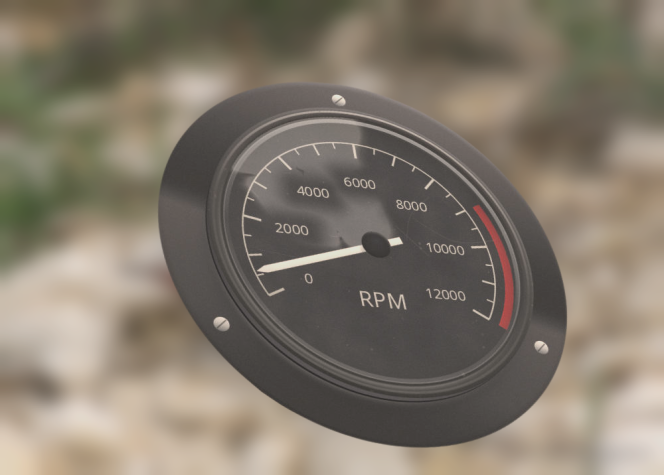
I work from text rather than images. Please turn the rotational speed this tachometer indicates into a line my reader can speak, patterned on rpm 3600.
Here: rpm 500
